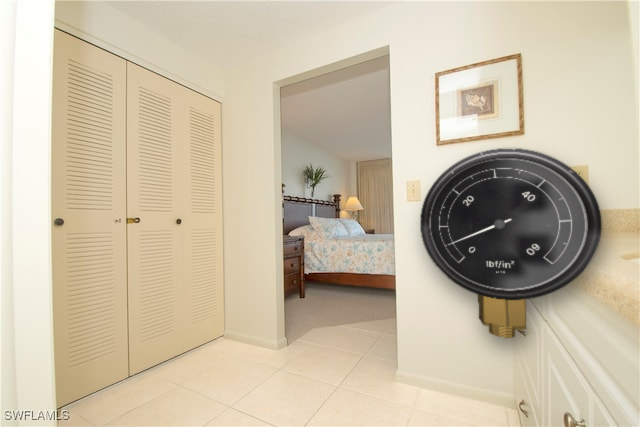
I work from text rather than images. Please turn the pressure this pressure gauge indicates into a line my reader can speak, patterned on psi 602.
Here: psi 5
